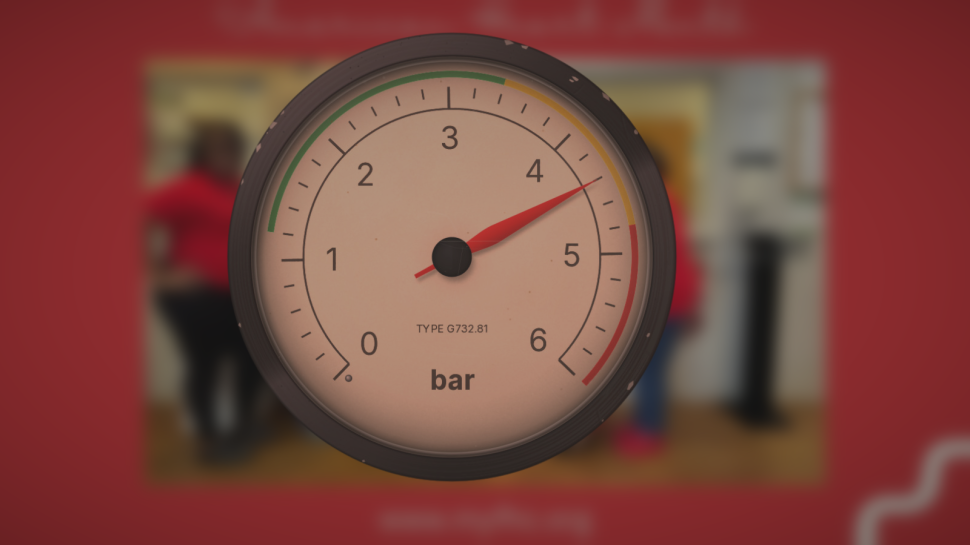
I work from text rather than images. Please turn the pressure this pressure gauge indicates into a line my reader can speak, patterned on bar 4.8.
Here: bar 4.4
